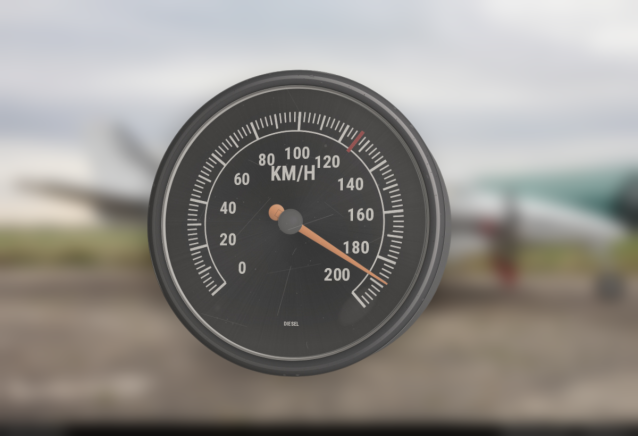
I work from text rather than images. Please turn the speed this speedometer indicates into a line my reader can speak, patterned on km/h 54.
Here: km/h 188
